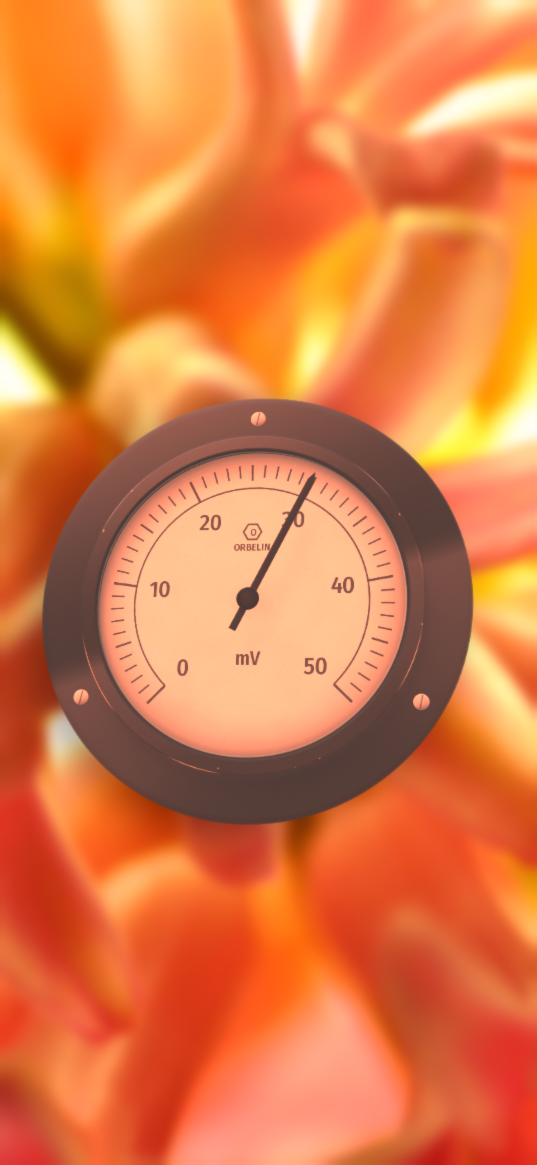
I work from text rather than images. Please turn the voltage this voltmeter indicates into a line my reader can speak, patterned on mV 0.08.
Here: mV 30
